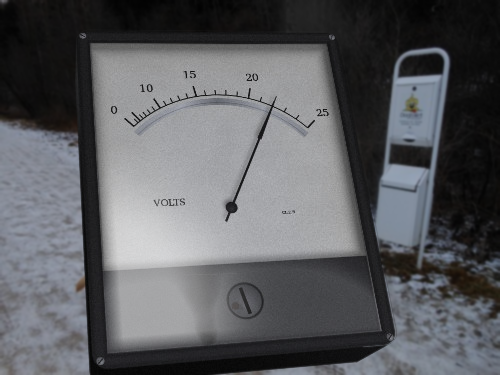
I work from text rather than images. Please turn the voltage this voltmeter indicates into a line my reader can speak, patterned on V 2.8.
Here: V 22
